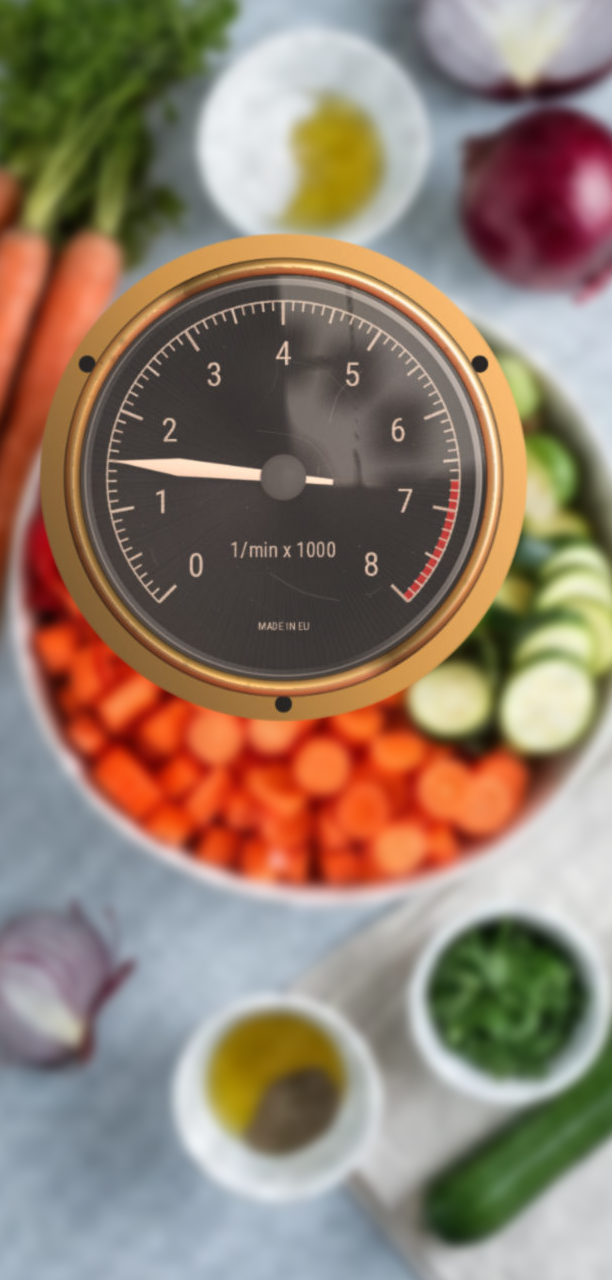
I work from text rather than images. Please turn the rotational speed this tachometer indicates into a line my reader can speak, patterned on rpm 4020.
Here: rpm 1500
